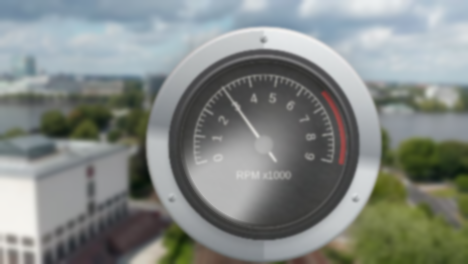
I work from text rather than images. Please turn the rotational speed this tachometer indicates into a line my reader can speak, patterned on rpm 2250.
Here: rpm 3000
